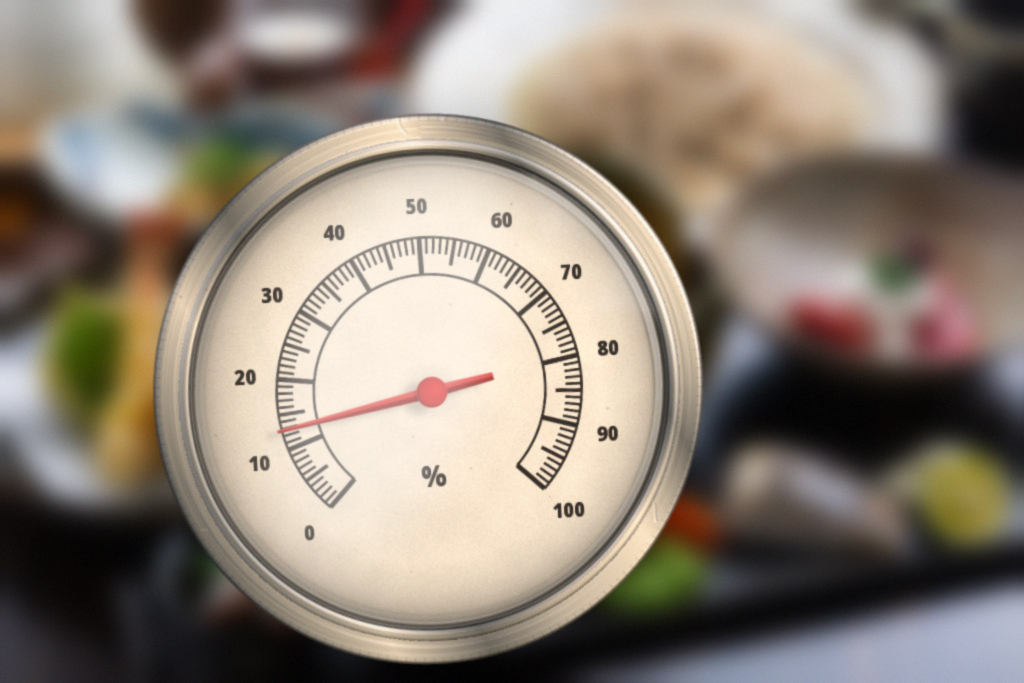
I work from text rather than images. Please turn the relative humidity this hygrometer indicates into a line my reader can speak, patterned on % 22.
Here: % 13
